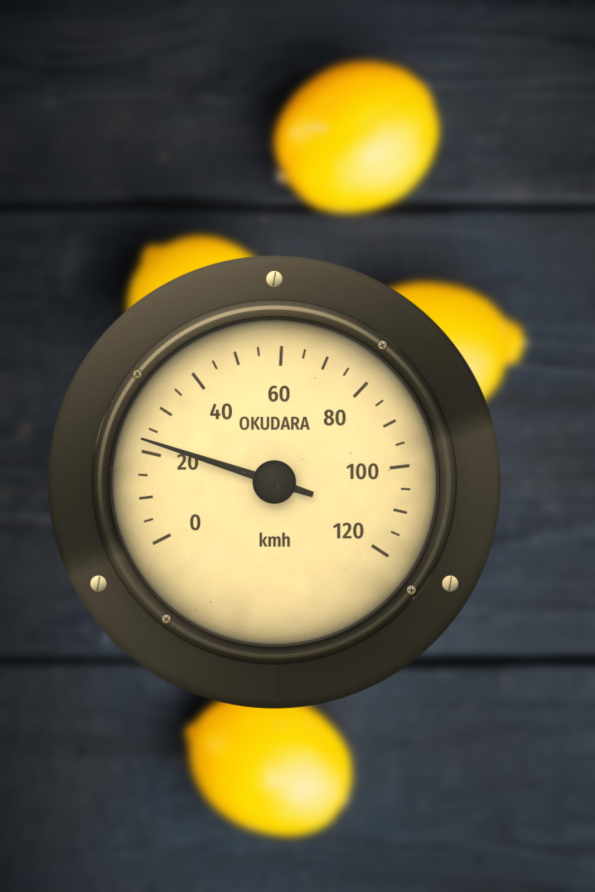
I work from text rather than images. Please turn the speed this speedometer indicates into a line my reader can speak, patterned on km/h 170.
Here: km/h 22.5
